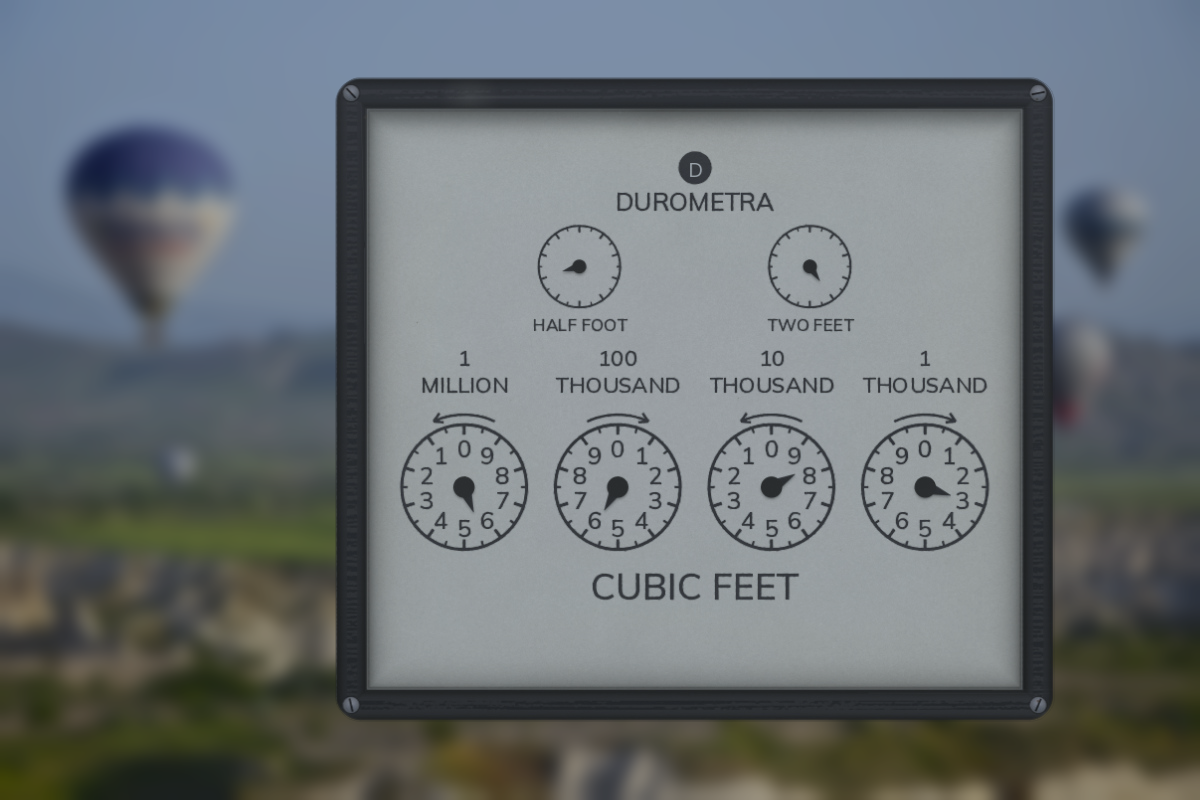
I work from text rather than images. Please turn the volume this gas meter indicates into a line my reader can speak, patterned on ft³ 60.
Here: ft³ 558300
